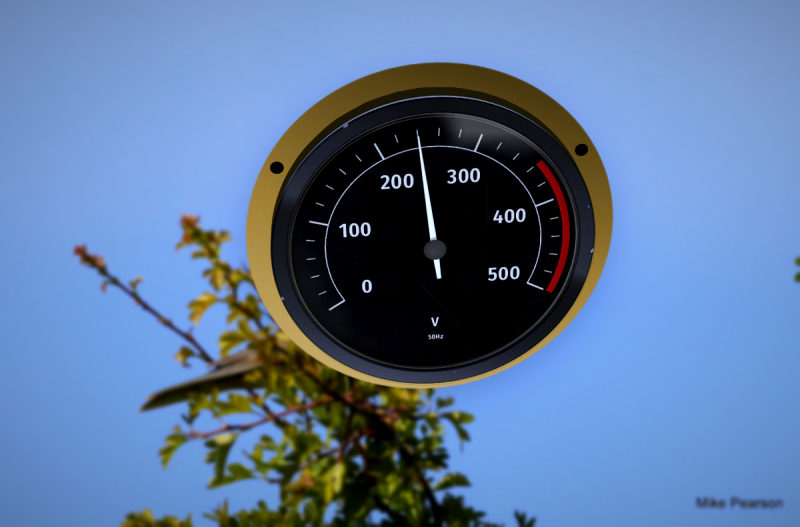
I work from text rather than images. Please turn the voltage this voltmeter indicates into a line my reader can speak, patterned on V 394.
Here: V 240
